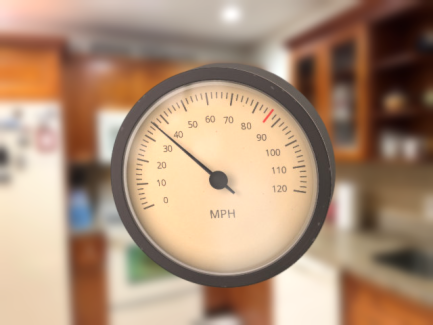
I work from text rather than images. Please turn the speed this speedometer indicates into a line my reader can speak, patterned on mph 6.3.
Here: mph 36
